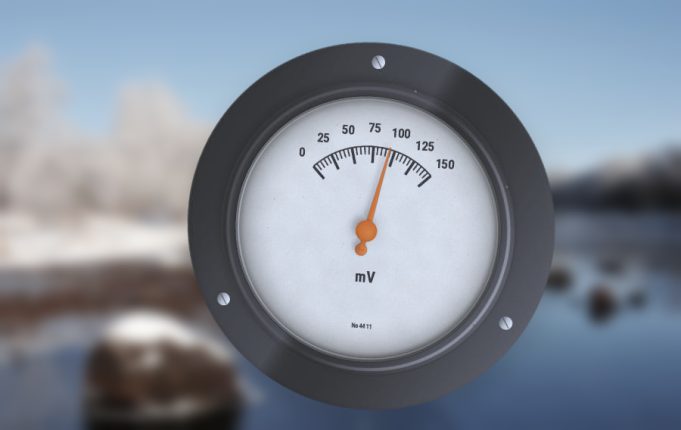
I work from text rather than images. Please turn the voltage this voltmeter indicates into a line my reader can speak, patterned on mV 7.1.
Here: mV 95
